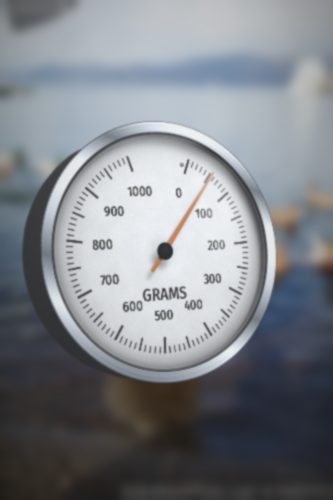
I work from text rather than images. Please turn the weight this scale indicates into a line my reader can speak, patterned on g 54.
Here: g 50
